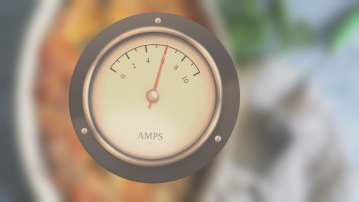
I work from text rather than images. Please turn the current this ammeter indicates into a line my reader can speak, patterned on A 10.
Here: A 6
